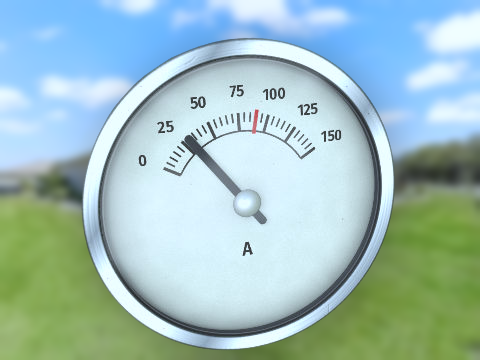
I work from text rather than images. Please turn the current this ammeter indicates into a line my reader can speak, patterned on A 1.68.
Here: A 30
